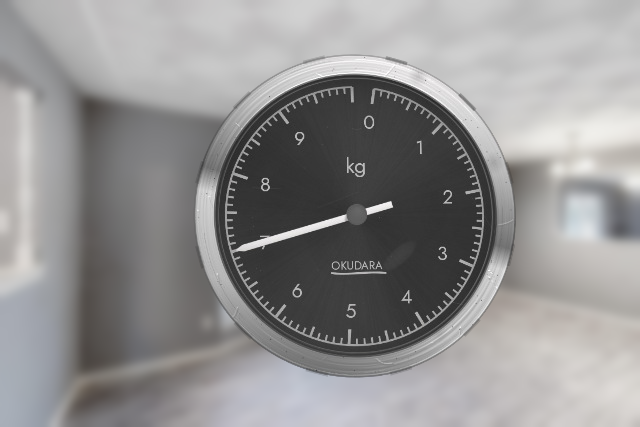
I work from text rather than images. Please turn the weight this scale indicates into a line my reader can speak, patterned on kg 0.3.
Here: kg 7
